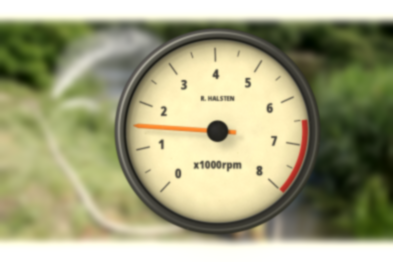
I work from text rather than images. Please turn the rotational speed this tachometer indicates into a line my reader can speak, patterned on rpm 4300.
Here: rpm 1500
